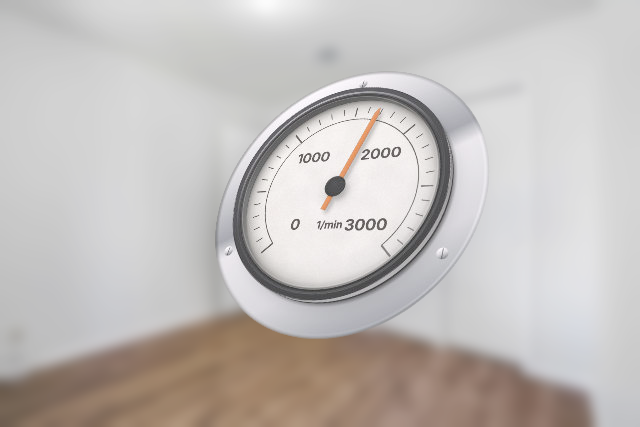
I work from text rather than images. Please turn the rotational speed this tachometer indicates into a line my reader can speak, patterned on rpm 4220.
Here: rpm 1700
